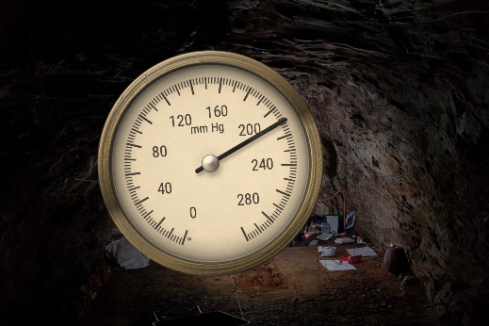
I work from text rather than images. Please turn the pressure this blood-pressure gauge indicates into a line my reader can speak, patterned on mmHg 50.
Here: mmHg 210
